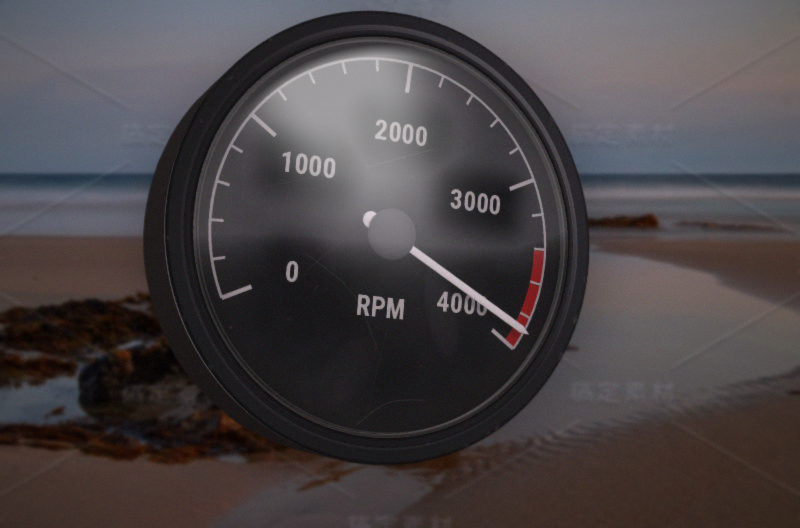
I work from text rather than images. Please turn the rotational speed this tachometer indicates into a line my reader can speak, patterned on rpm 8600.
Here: rpm 3900
